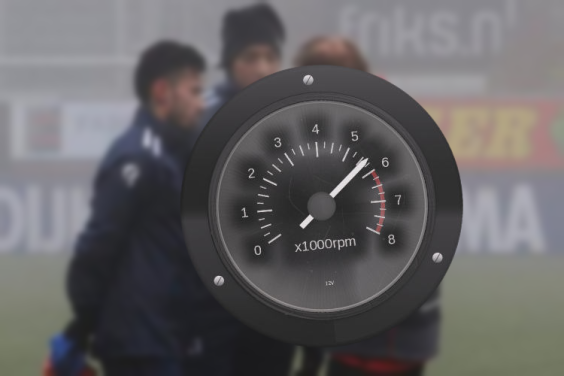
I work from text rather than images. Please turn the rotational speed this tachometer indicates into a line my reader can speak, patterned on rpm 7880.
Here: rpm 5625
